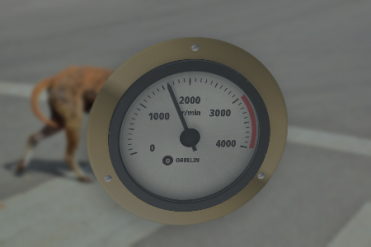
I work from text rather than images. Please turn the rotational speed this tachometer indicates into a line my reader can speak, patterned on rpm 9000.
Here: rpm 1600
